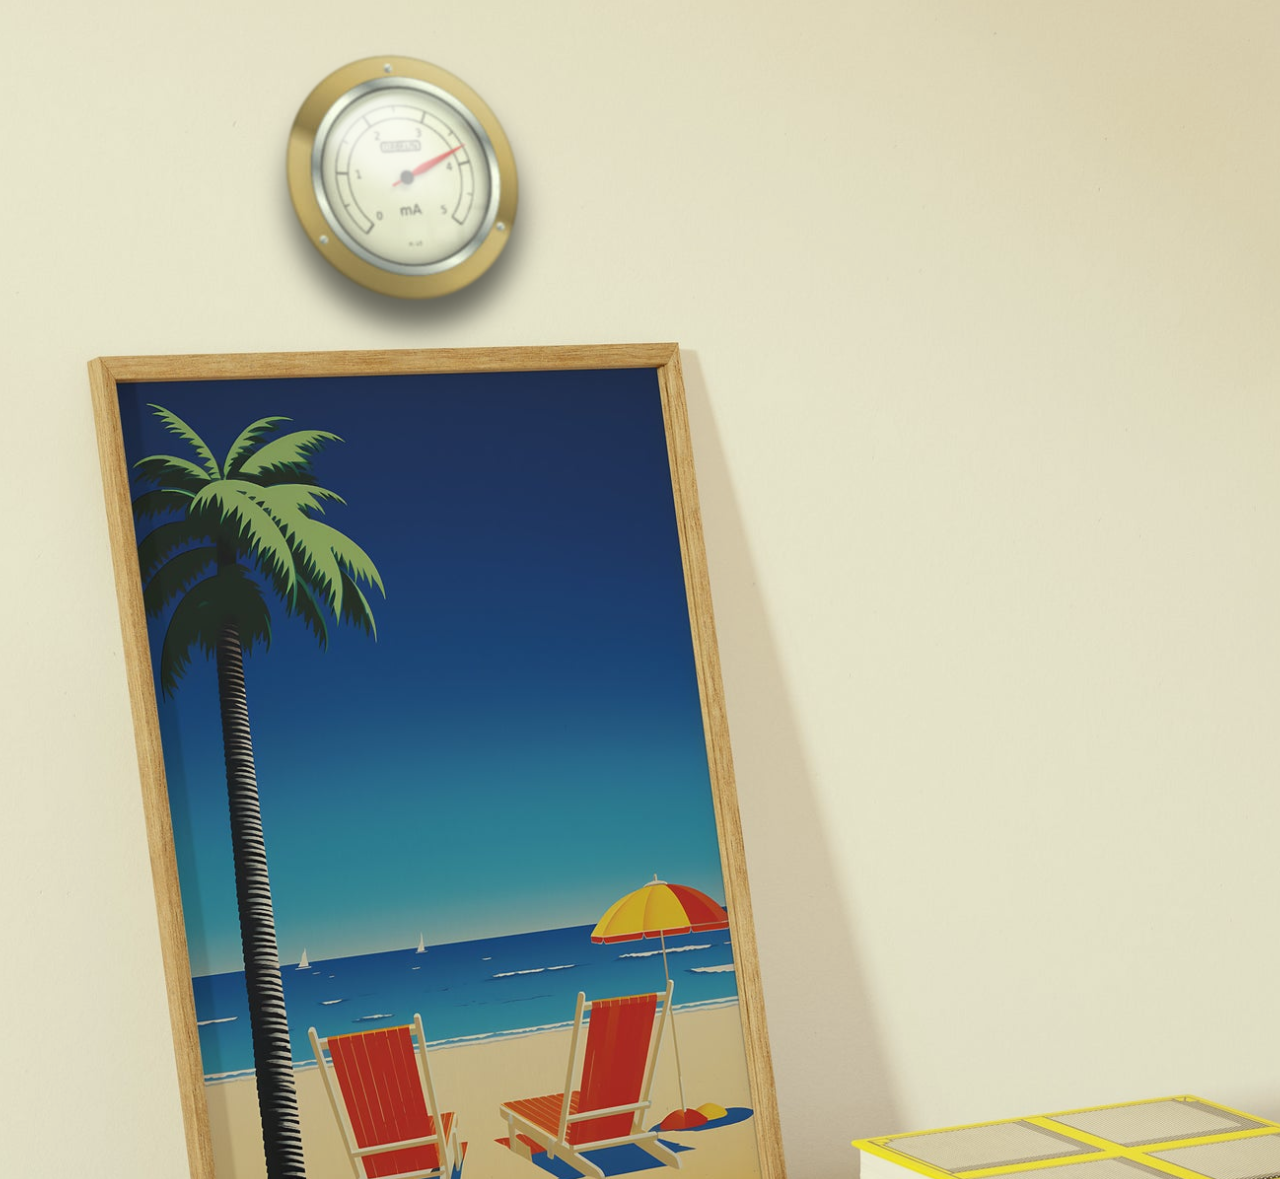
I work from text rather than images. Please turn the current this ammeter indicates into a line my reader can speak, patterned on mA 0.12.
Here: mA 3.75
